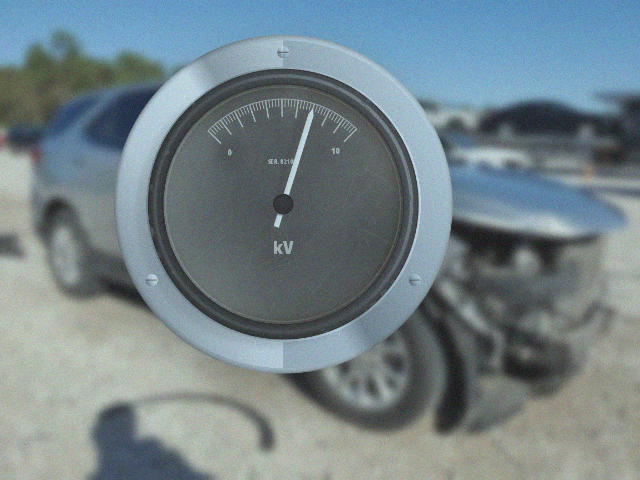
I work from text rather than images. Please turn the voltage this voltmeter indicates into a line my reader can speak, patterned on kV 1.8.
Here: kV 7
